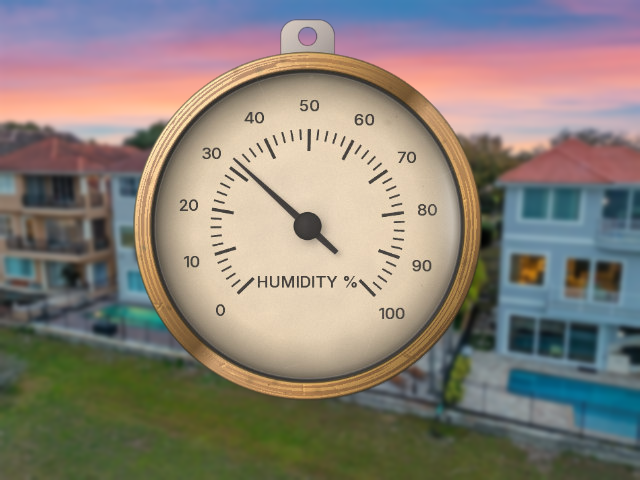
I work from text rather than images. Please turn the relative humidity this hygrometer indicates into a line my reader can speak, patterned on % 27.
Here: % 32
